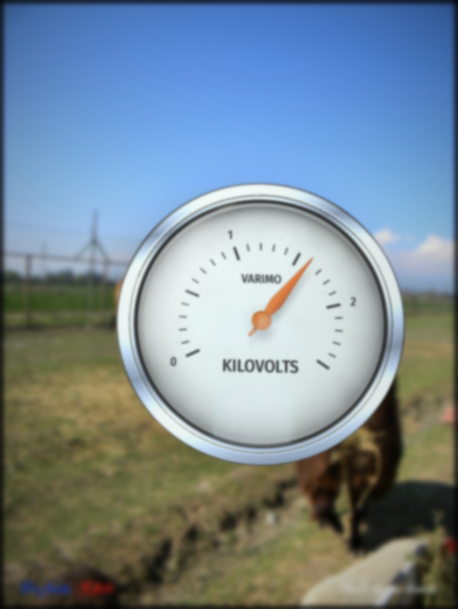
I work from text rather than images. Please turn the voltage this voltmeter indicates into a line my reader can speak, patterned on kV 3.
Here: kV 1.6
